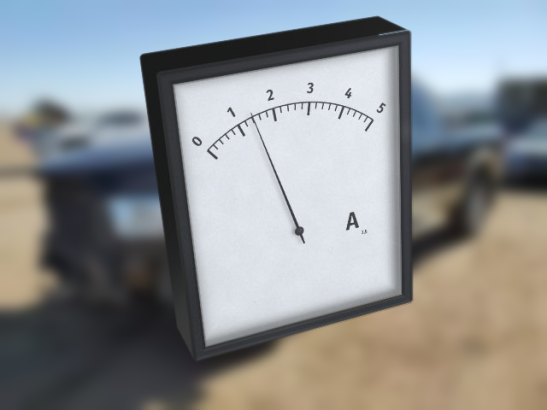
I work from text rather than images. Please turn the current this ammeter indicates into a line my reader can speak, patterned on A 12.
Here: A 1.4
